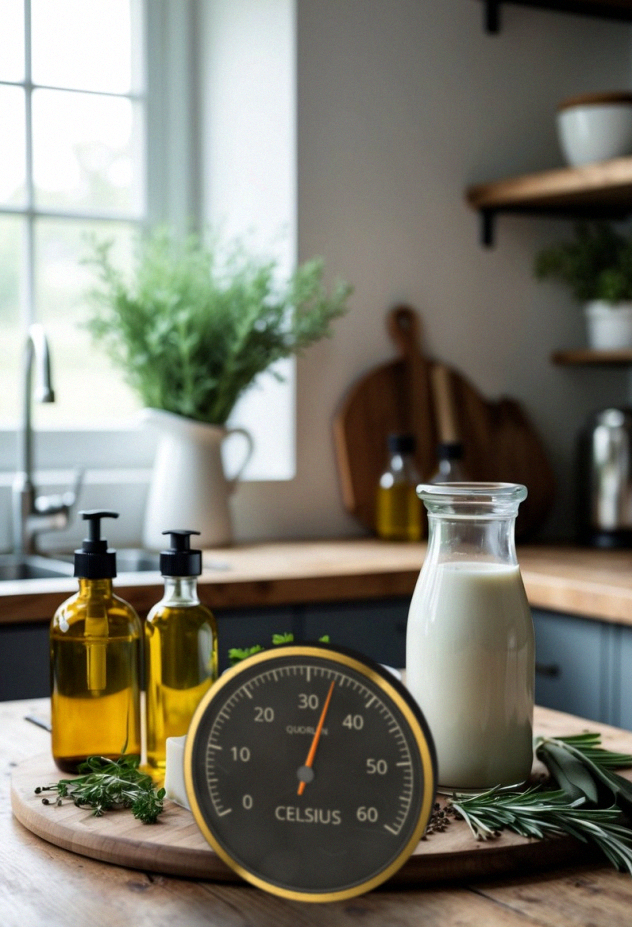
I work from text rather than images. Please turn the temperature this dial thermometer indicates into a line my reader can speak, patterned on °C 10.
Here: °C 34
